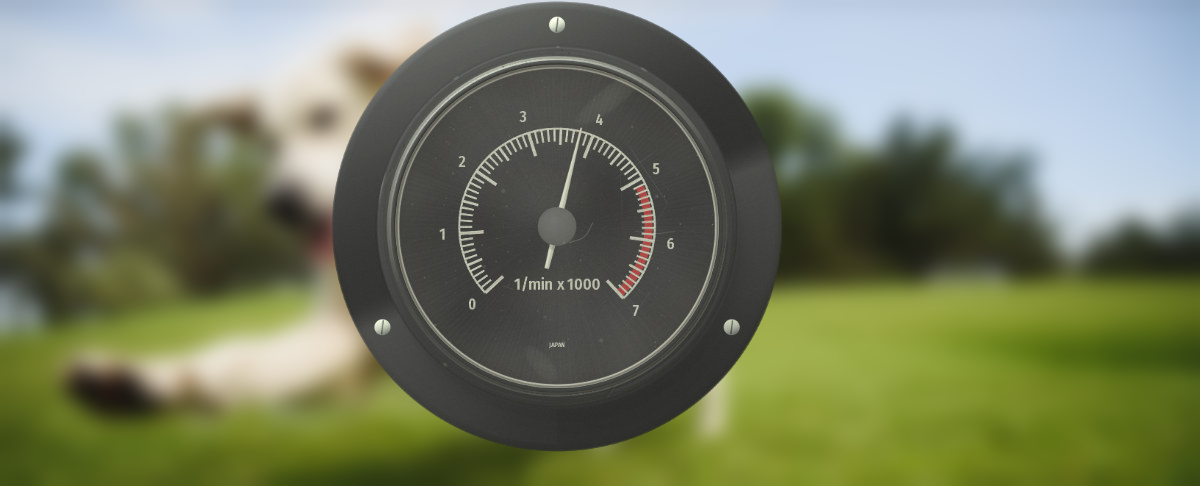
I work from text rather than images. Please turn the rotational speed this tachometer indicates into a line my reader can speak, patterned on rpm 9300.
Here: rpm 3800
